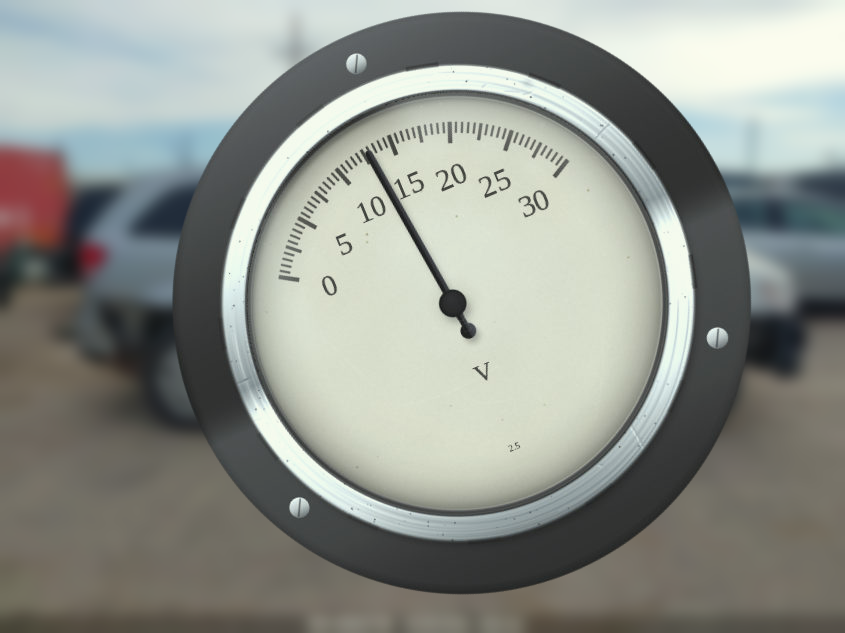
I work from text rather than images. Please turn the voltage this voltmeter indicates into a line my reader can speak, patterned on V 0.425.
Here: V 13
